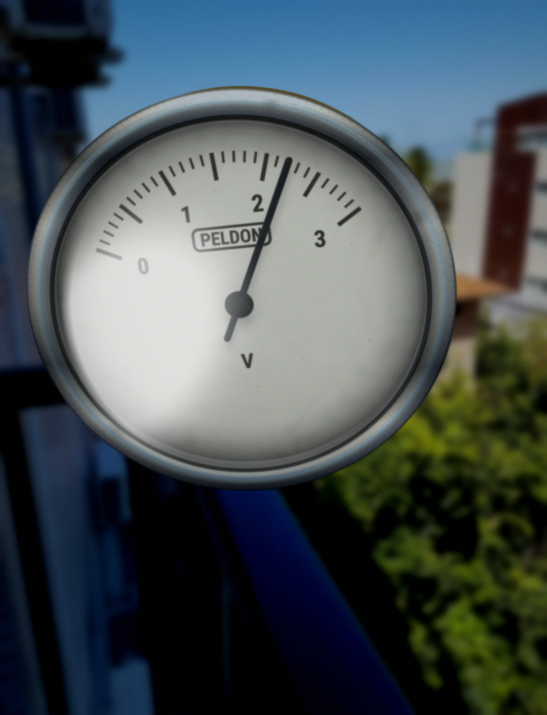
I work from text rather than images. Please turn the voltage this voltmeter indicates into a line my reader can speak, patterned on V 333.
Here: V 2.2
